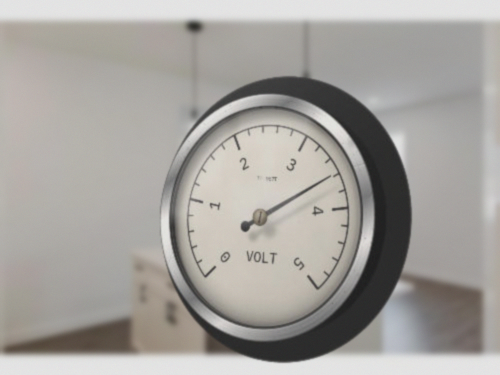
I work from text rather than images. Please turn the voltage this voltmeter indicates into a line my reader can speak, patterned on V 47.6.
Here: V 3.6
